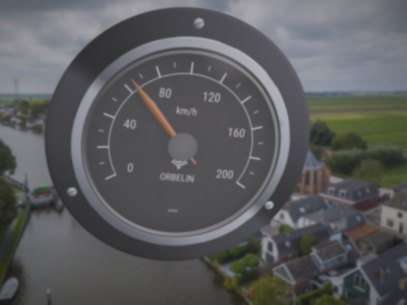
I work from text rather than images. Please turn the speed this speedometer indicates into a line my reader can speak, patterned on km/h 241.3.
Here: km/h 65
